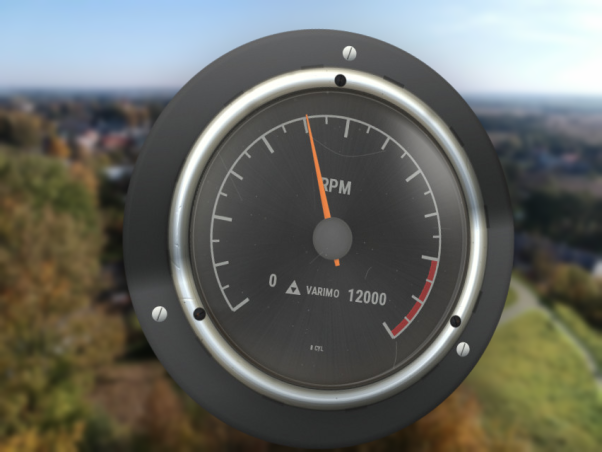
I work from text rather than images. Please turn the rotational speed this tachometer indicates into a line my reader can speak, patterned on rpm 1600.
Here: rpm 5000
